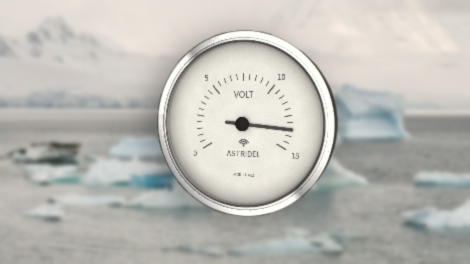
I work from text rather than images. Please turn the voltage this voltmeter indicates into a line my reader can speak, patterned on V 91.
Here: V 13.5
